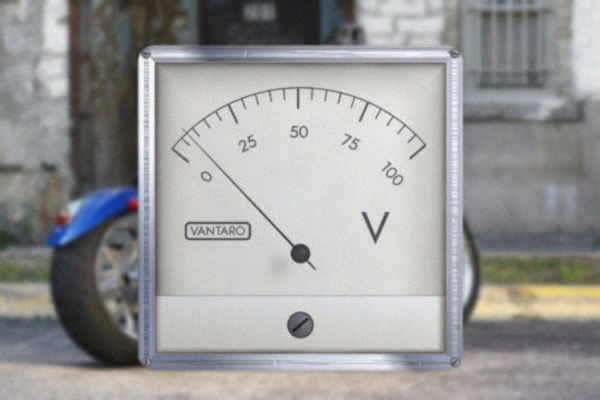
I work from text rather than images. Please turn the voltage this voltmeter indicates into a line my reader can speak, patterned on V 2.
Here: V 7.5
